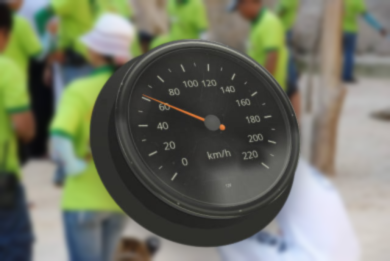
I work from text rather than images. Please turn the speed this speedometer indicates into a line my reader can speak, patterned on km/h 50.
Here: km/h 60
